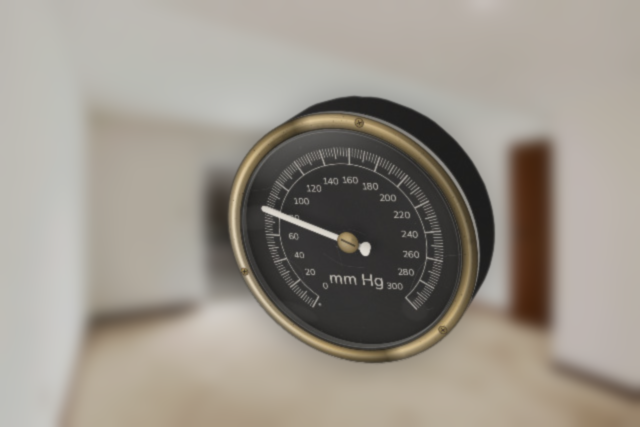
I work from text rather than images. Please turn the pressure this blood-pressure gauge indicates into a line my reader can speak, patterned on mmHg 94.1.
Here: mmHg 80
